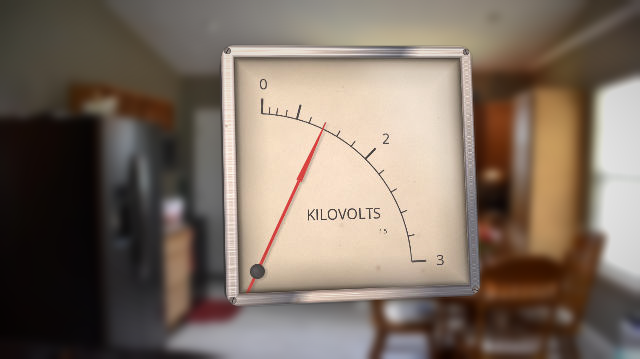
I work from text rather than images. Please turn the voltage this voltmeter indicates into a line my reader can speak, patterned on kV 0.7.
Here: kV 1.4
